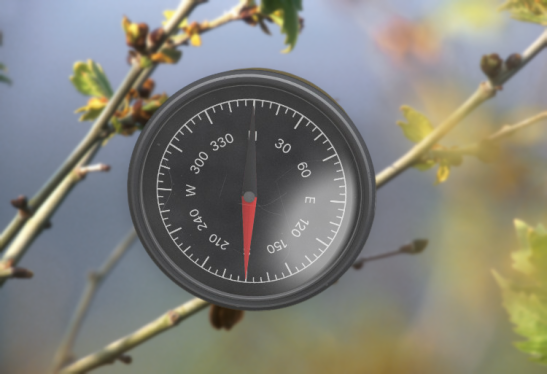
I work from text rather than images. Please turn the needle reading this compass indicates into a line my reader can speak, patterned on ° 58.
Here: ° 180
